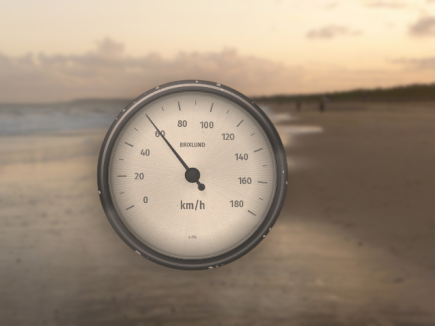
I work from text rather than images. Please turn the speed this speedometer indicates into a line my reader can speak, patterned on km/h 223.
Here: km/h 60
